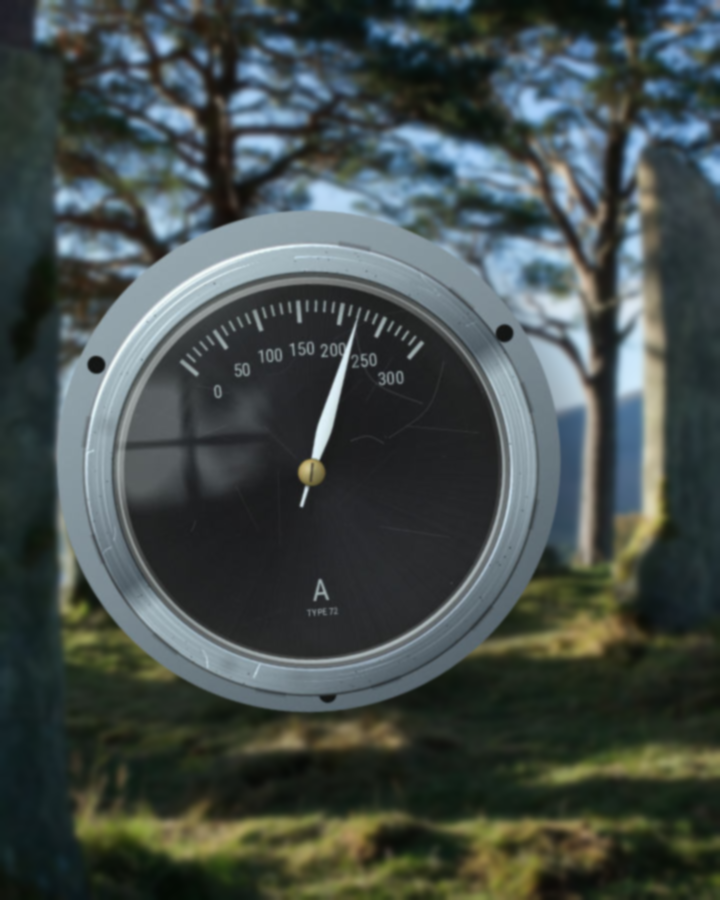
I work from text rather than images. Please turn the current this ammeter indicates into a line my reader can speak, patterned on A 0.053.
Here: A 220
